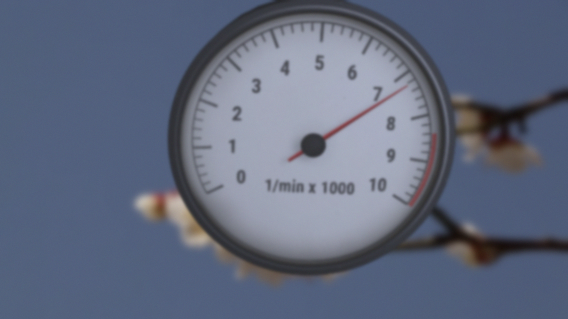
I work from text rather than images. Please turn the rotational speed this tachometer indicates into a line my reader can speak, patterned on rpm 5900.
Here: rpm 7200
